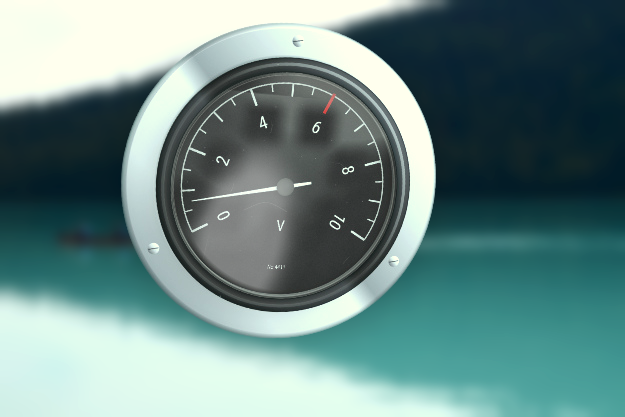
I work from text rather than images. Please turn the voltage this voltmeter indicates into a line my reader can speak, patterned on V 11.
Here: V 0.75
